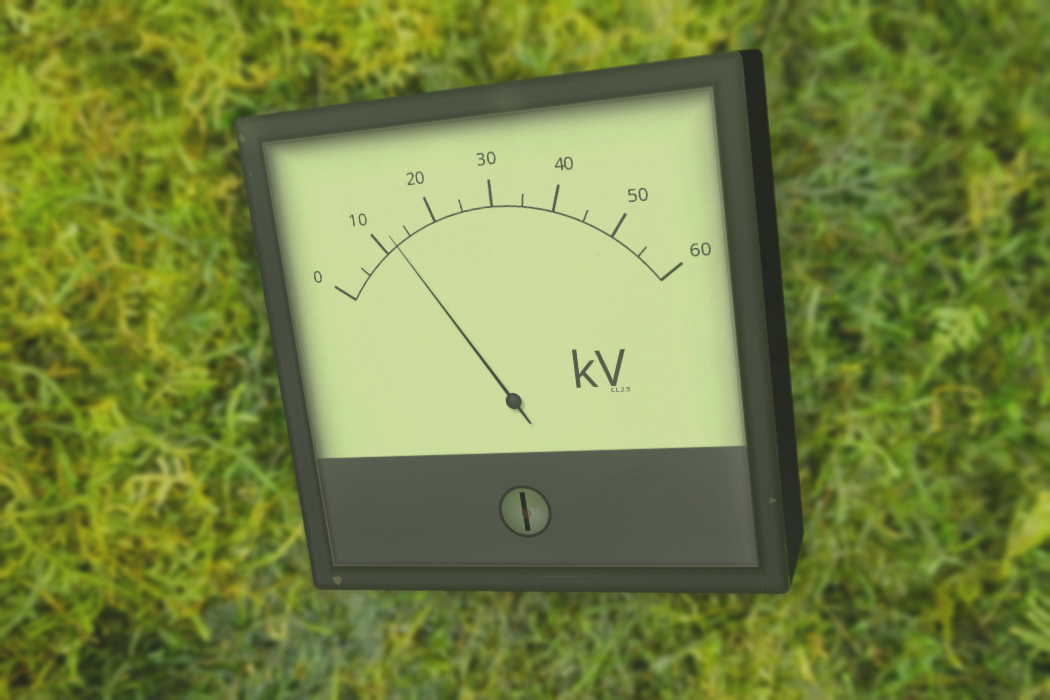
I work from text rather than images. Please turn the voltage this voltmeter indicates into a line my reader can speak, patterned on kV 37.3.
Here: kV 12.5
